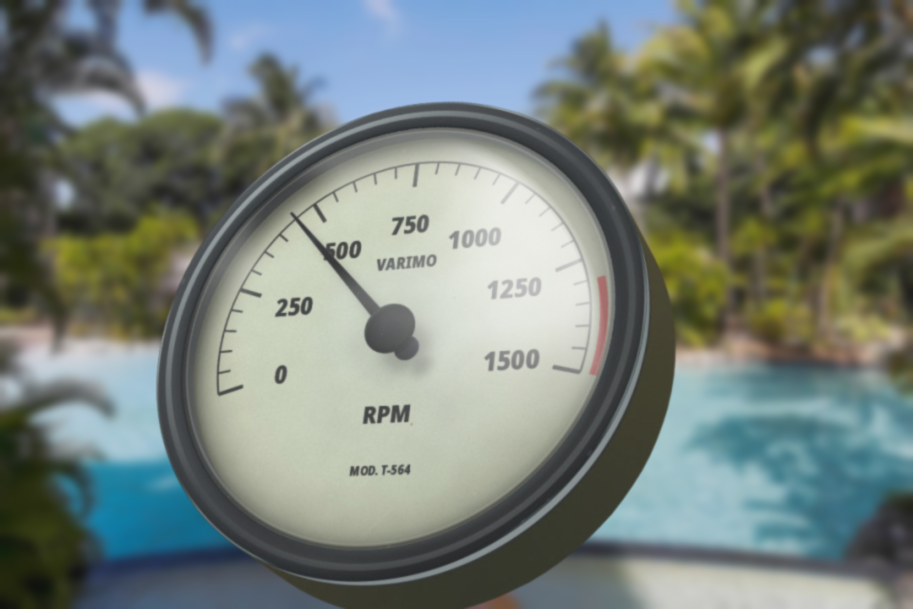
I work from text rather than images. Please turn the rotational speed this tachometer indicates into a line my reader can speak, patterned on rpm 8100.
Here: rpm 450
